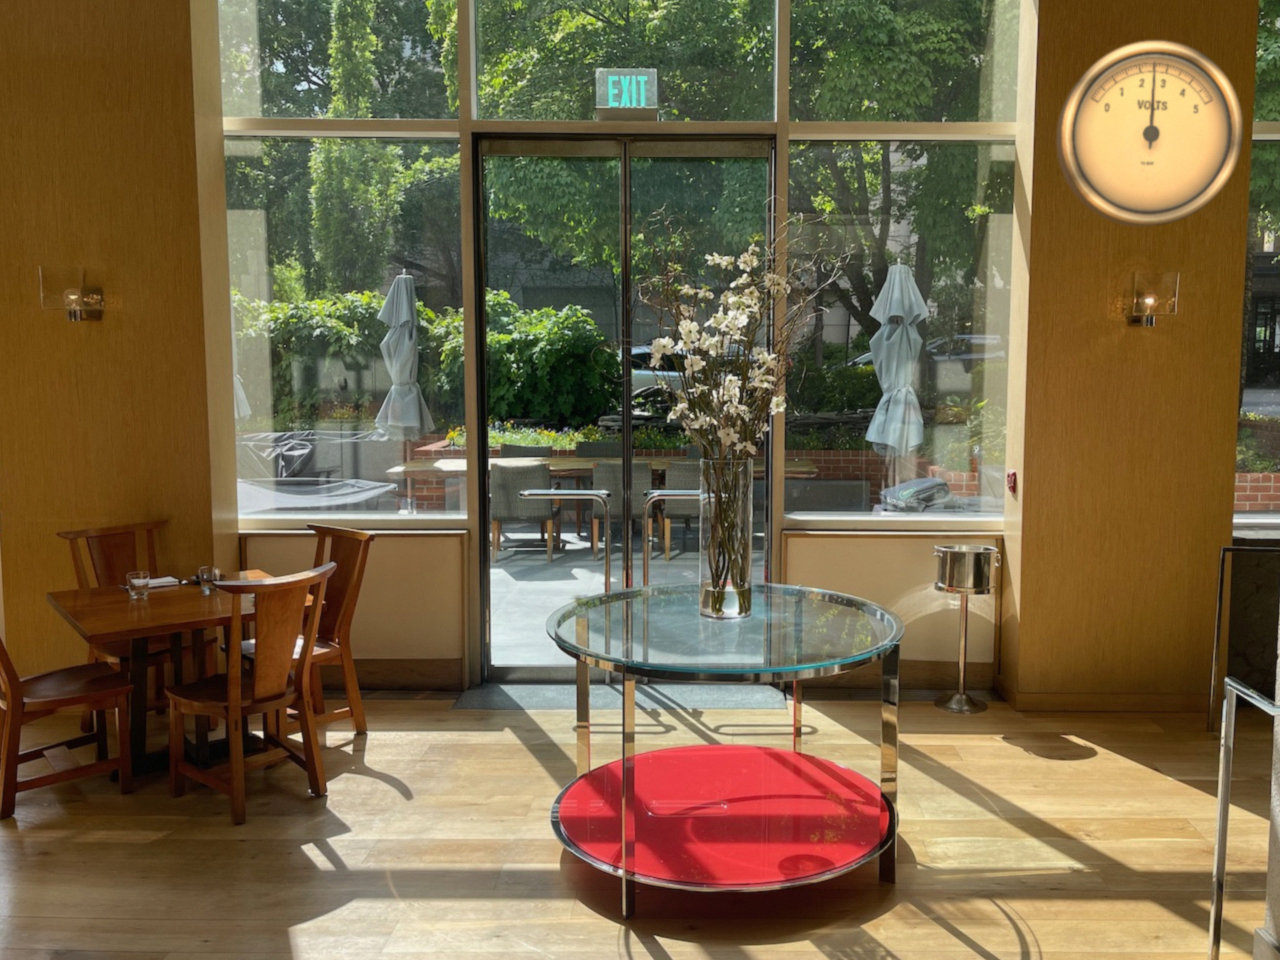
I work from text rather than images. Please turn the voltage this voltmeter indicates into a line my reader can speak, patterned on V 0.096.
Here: V 2.5
